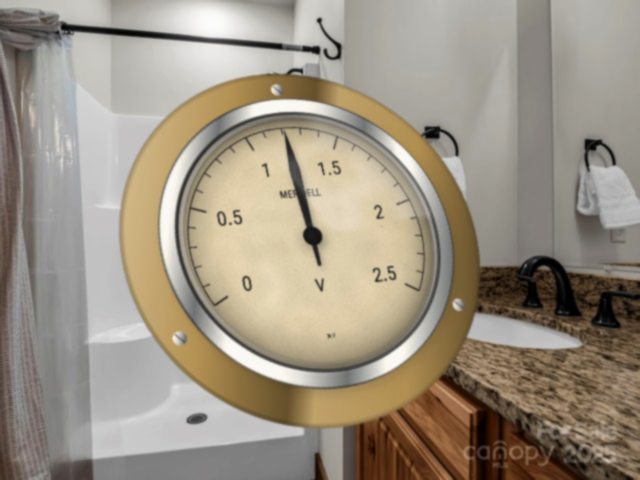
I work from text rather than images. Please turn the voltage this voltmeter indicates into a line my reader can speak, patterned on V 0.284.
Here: V 1.2
